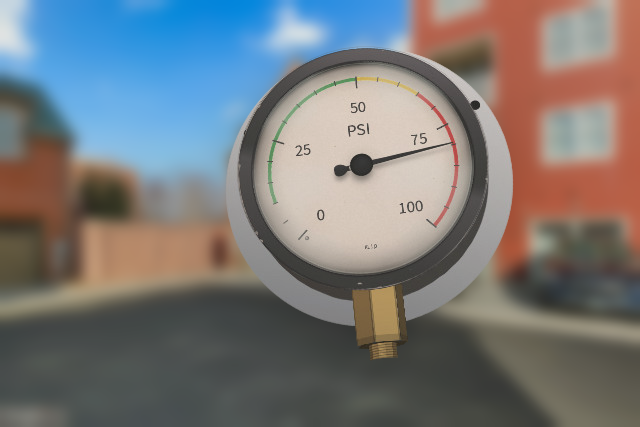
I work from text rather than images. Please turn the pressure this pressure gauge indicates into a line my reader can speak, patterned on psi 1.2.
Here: psi 80
